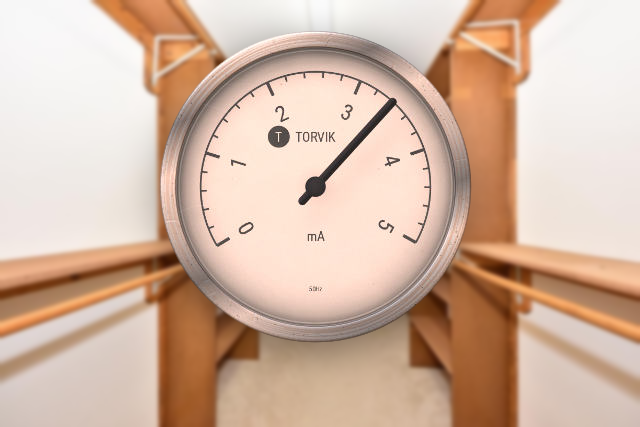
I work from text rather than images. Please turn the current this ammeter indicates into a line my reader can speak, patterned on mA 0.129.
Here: mA 3.4
